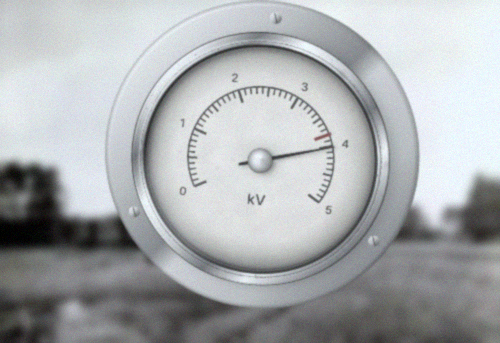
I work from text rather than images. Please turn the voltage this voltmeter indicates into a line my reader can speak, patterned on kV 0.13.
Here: kV 4
